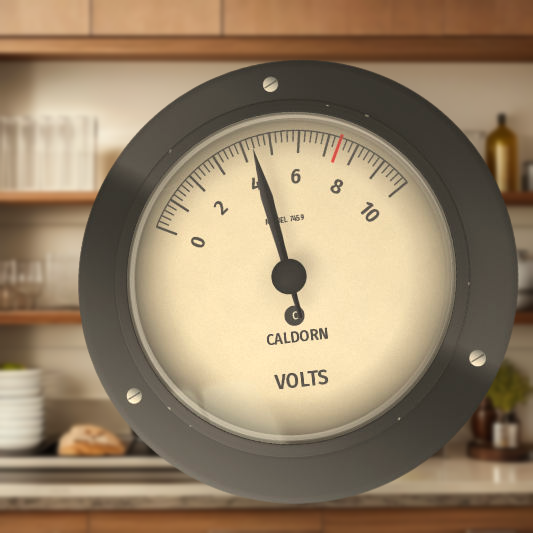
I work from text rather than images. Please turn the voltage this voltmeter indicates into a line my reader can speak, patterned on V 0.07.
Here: V 4.4
